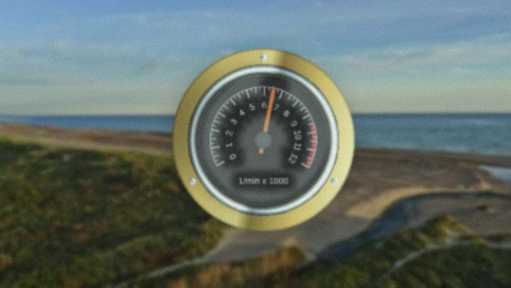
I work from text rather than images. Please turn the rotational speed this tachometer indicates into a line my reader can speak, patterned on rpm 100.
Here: rpm 6500
